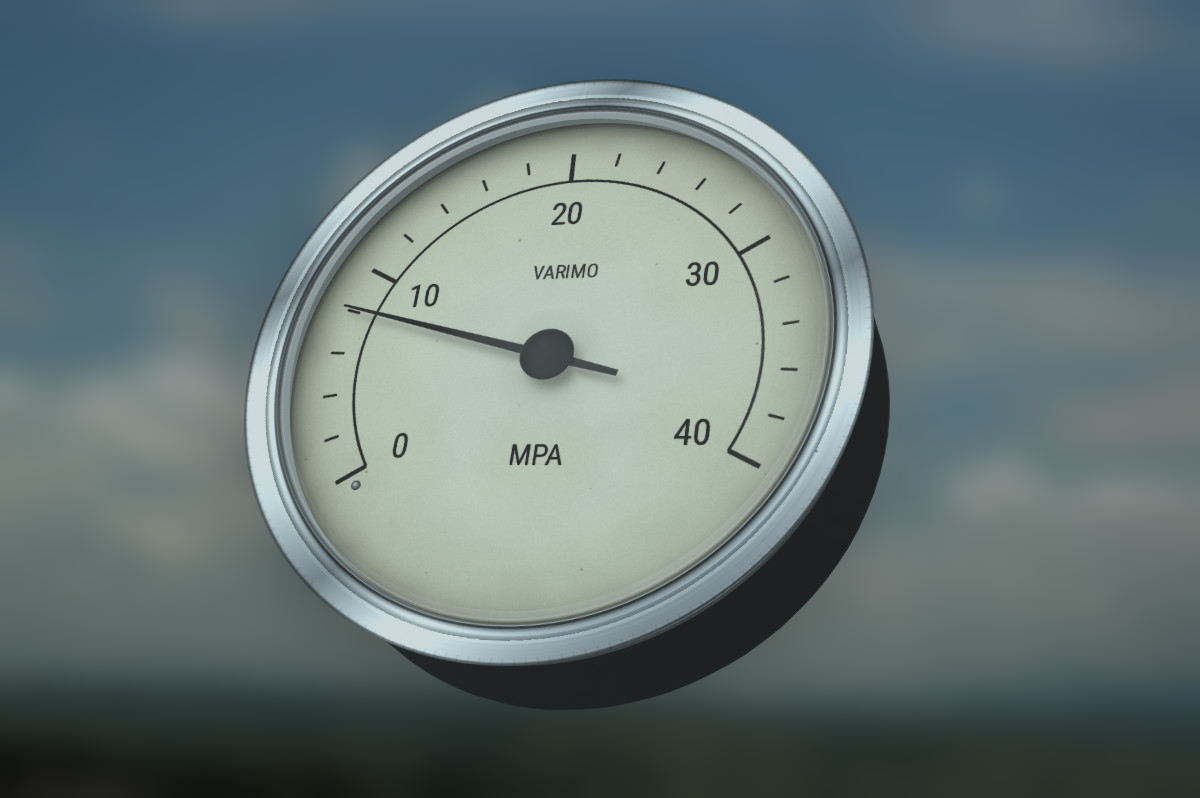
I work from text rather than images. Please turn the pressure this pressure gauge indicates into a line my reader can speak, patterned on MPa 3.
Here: MPa 8
